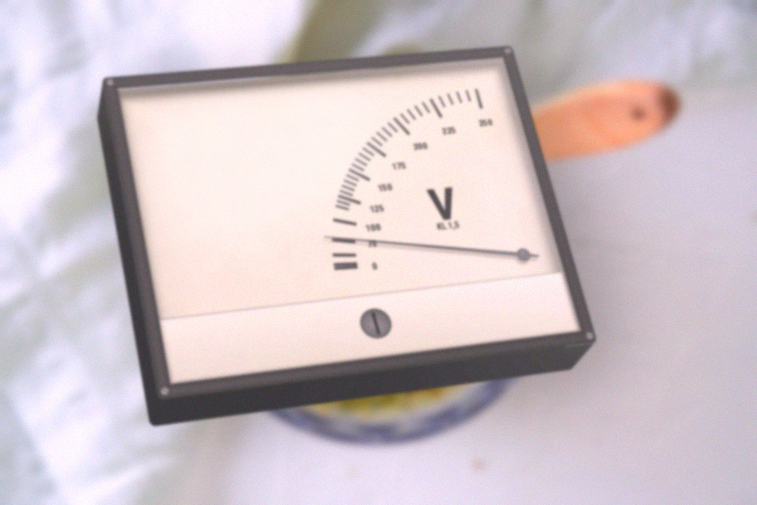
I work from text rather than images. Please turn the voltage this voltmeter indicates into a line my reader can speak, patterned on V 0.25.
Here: V 75
